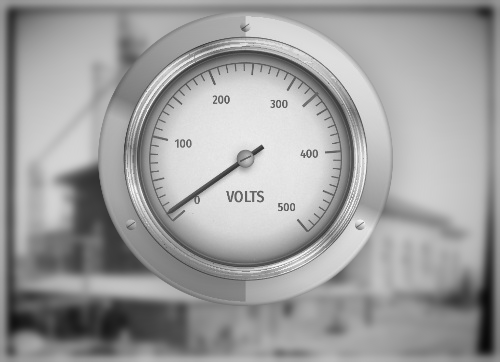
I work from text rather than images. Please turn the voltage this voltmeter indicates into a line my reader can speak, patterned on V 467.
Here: V 10
